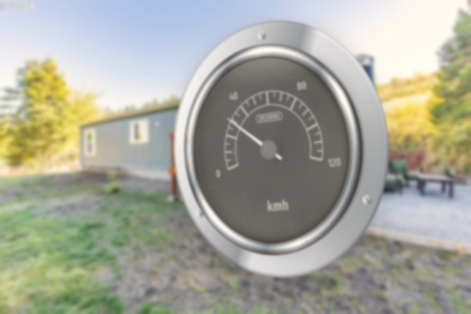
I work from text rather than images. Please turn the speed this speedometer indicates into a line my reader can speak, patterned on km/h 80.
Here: km/h 30
